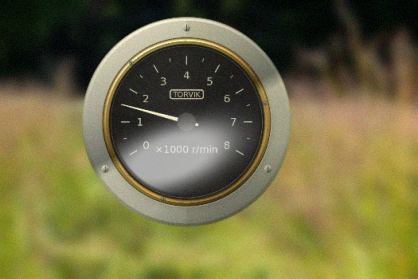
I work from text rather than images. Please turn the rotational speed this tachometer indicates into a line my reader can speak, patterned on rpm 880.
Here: rpm 1500
